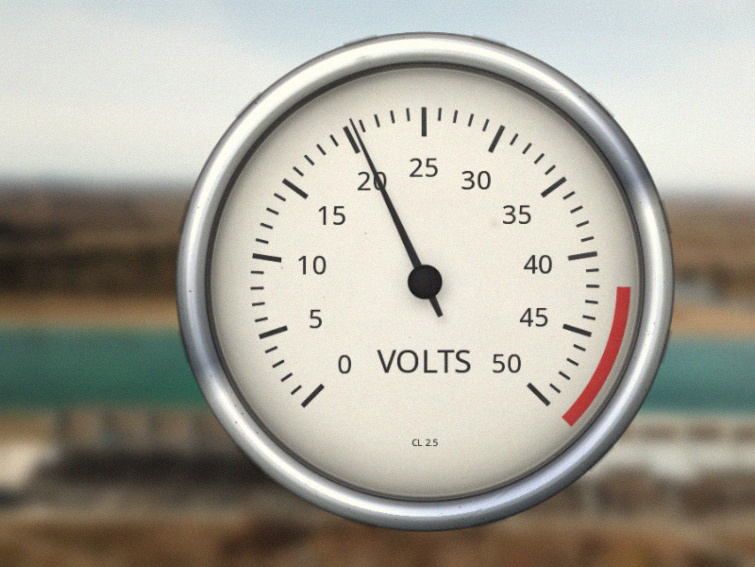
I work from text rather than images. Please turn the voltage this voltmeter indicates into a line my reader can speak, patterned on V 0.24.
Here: V 20.5
